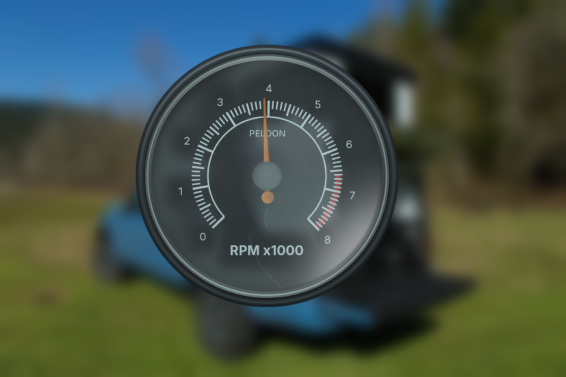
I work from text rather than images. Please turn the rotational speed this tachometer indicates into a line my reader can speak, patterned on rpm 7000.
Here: rpm 3900
